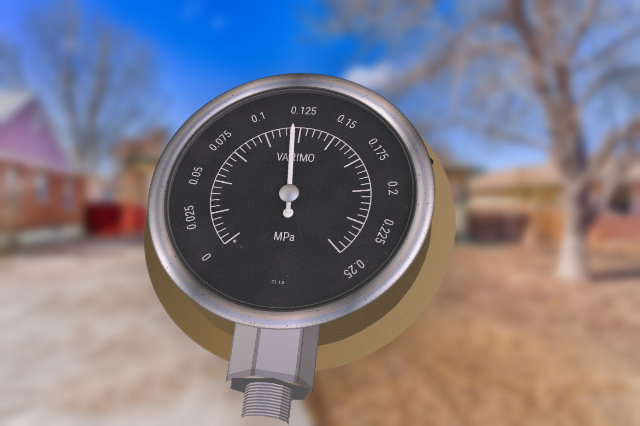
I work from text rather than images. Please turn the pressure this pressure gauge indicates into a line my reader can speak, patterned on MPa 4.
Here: MPa 0.12
